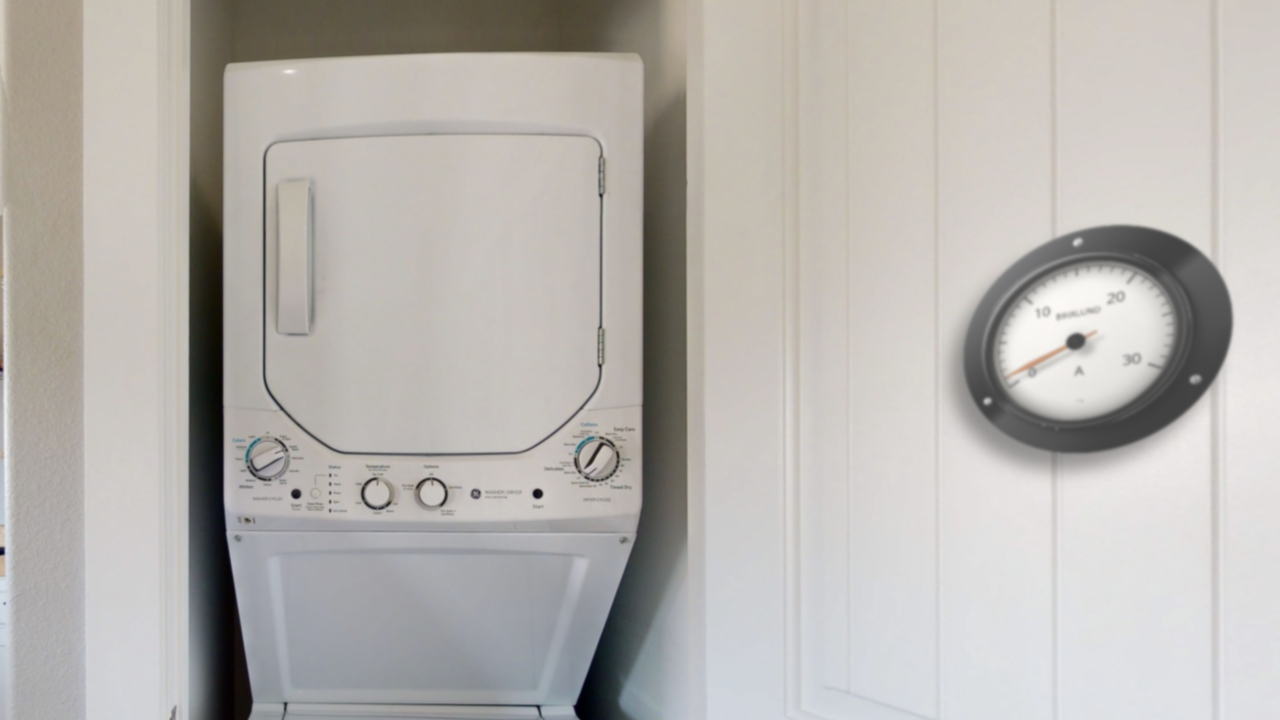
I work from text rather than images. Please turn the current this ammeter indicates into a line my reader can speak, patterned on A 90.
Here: A 1
